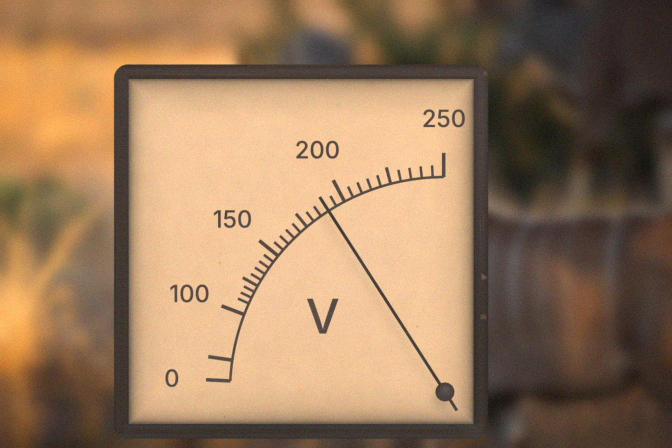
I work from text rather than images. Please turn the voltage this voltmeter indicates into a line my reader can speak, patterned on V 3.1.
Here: V 190
